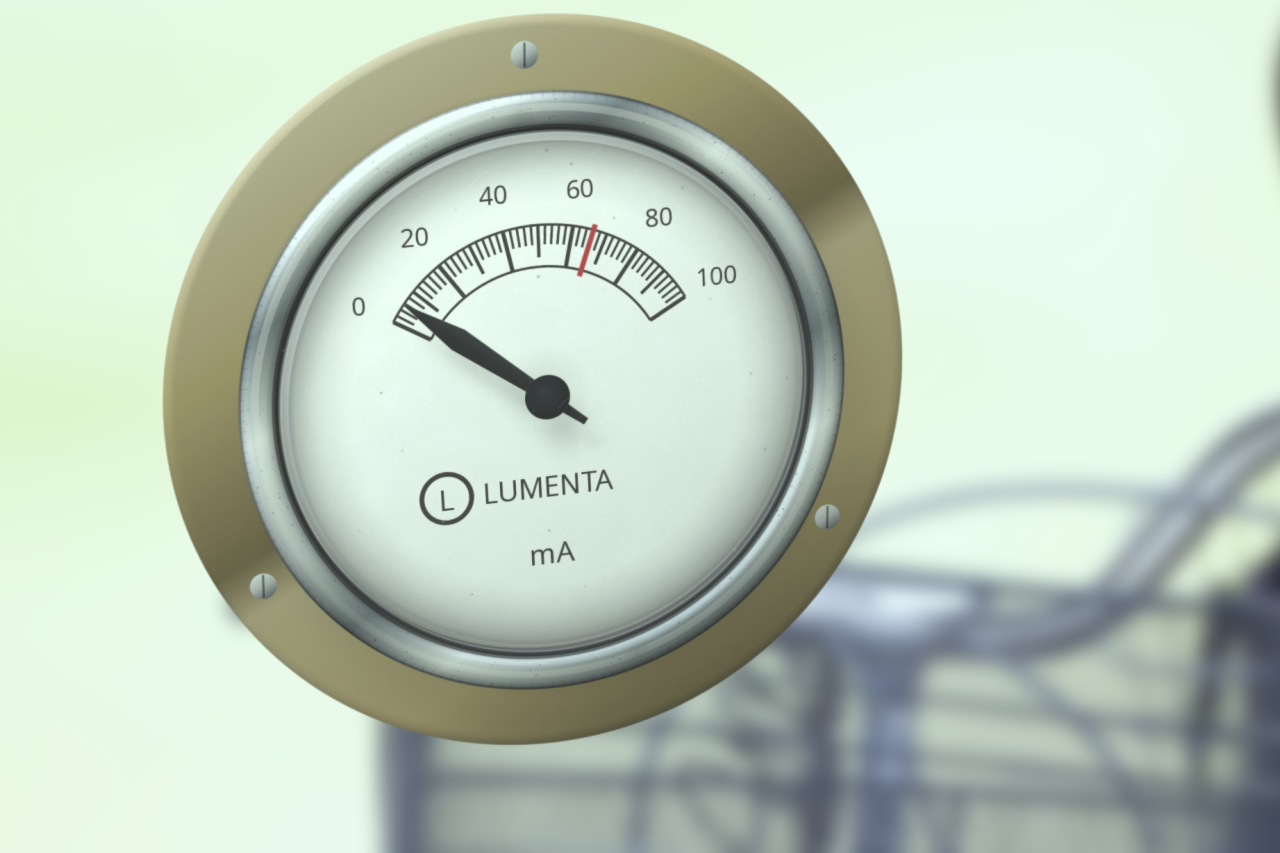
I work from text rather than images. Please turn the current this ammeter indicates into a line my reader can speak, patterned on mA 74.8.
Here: mA 6
